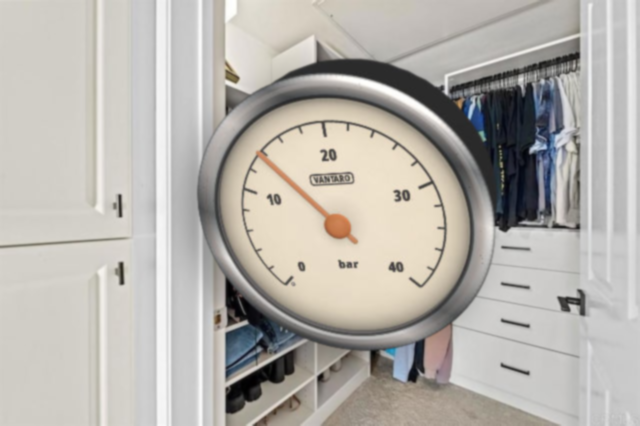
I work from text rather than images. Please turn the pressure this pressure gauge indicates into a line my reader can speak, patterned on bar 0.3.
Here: bar 14
